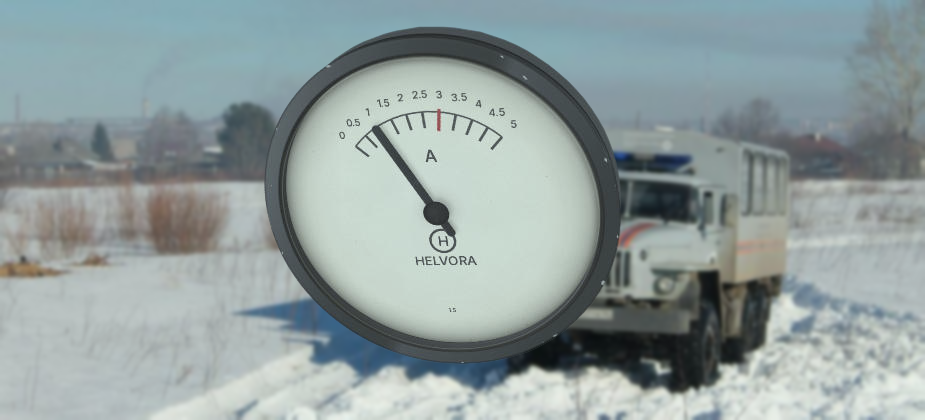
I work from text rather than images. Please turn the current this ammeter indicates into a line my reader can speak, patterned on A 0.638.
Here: A 1
